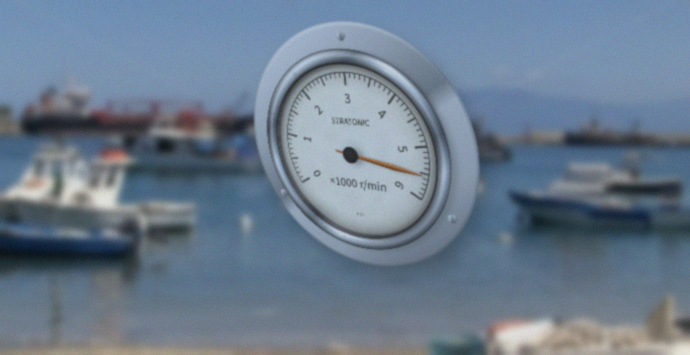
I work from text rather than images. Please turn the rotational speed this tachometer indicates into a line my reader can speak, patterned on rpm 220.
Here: rpm 5500
